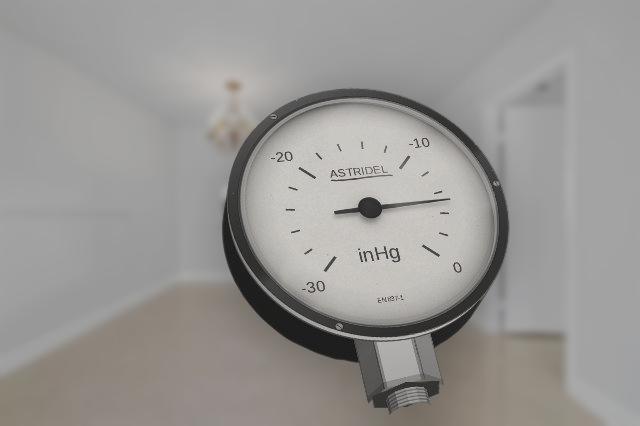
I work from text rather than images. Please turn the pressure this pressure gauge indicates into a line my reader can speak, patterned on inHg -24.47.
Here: inHg -5
